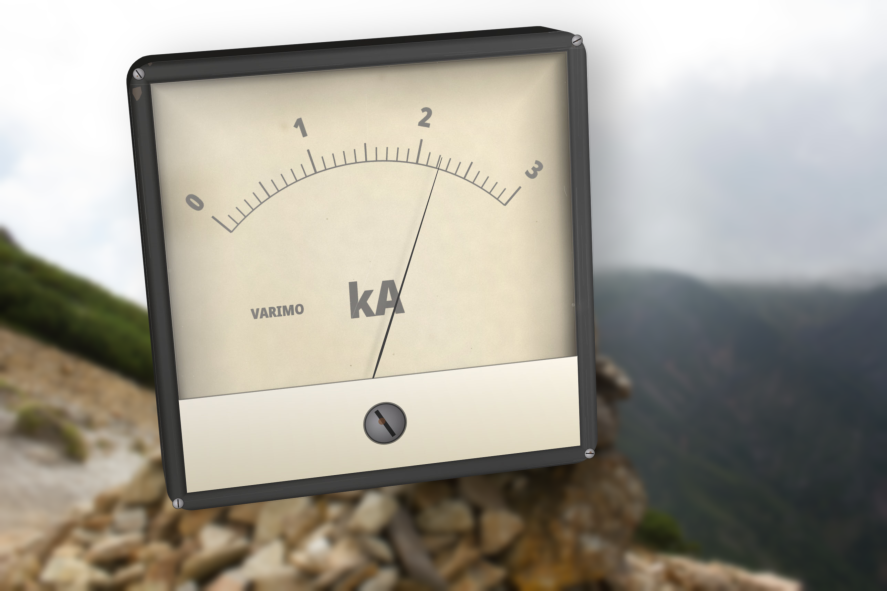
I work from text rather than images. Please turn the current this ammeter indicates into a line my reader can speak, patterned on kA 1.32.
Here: kA 2.2
